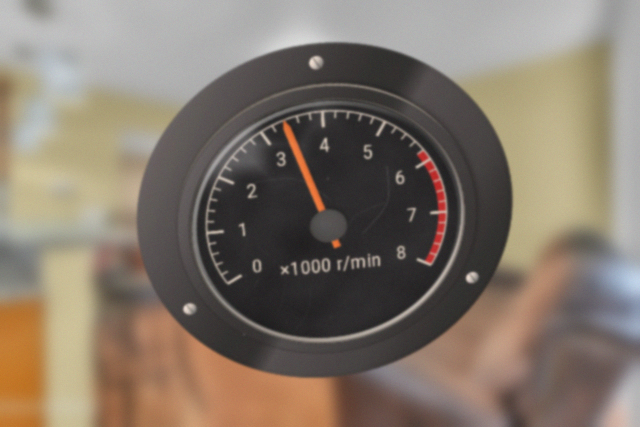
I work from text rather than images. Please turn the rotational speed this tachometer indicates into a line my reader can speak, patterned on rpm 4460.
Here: rpm 3400
